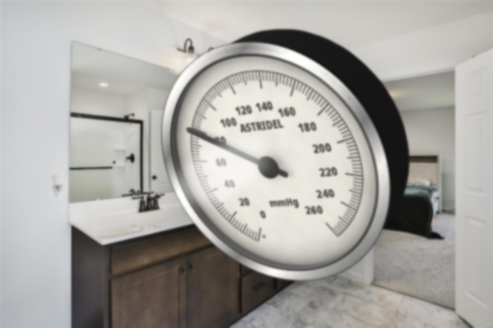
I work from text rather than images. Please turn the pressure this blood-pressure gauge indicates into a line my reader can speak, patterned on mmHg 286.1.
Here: mmHg 80
